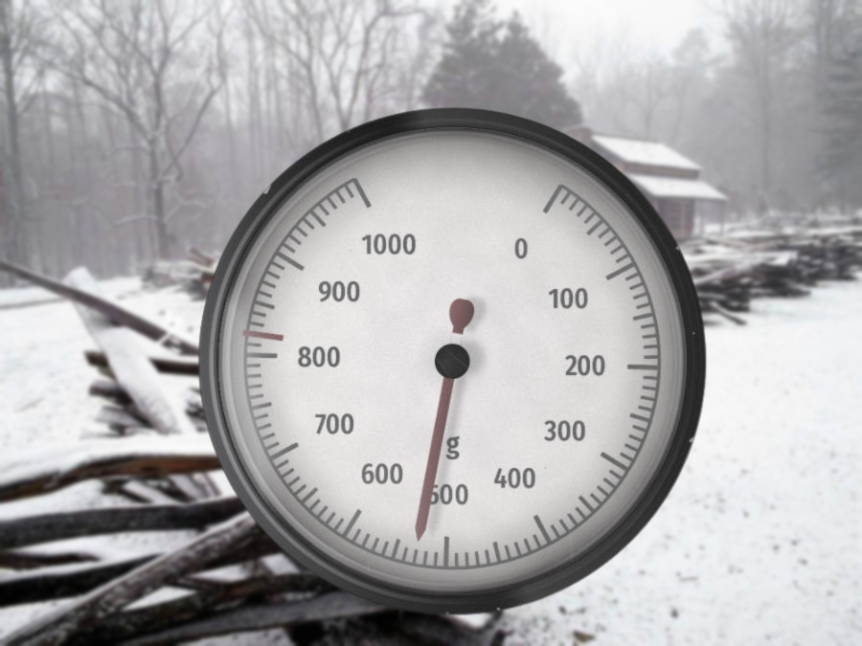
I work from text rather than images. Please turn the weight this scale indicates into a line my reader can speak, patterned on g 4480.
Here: g 530
